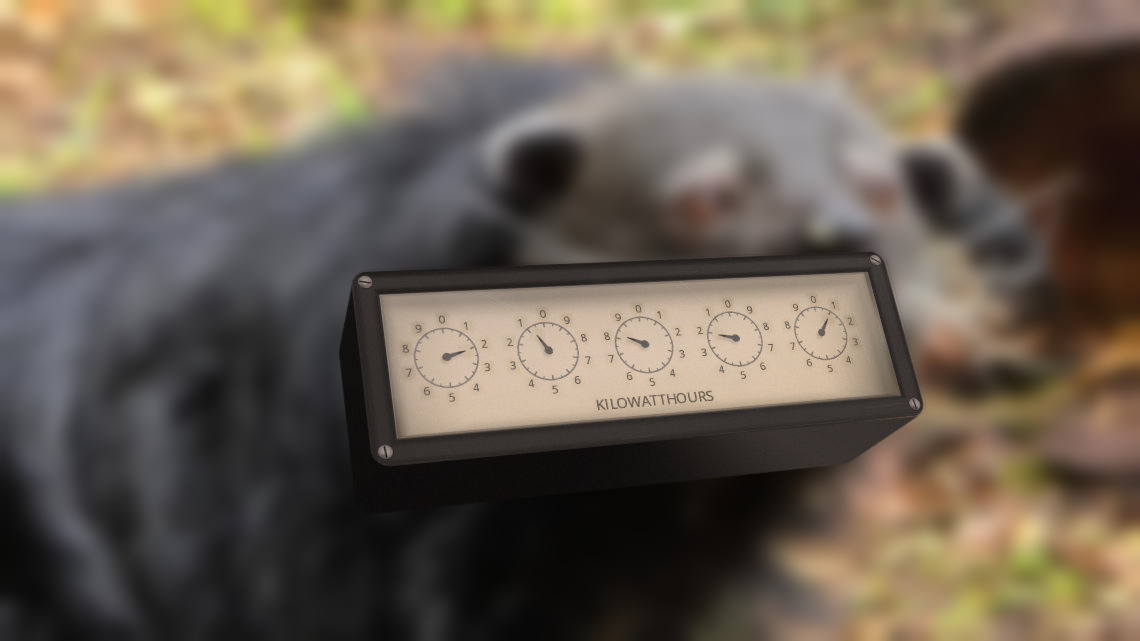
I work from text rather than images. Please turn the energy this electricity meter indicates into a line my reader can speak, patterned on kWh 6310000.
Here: kWh 20821
